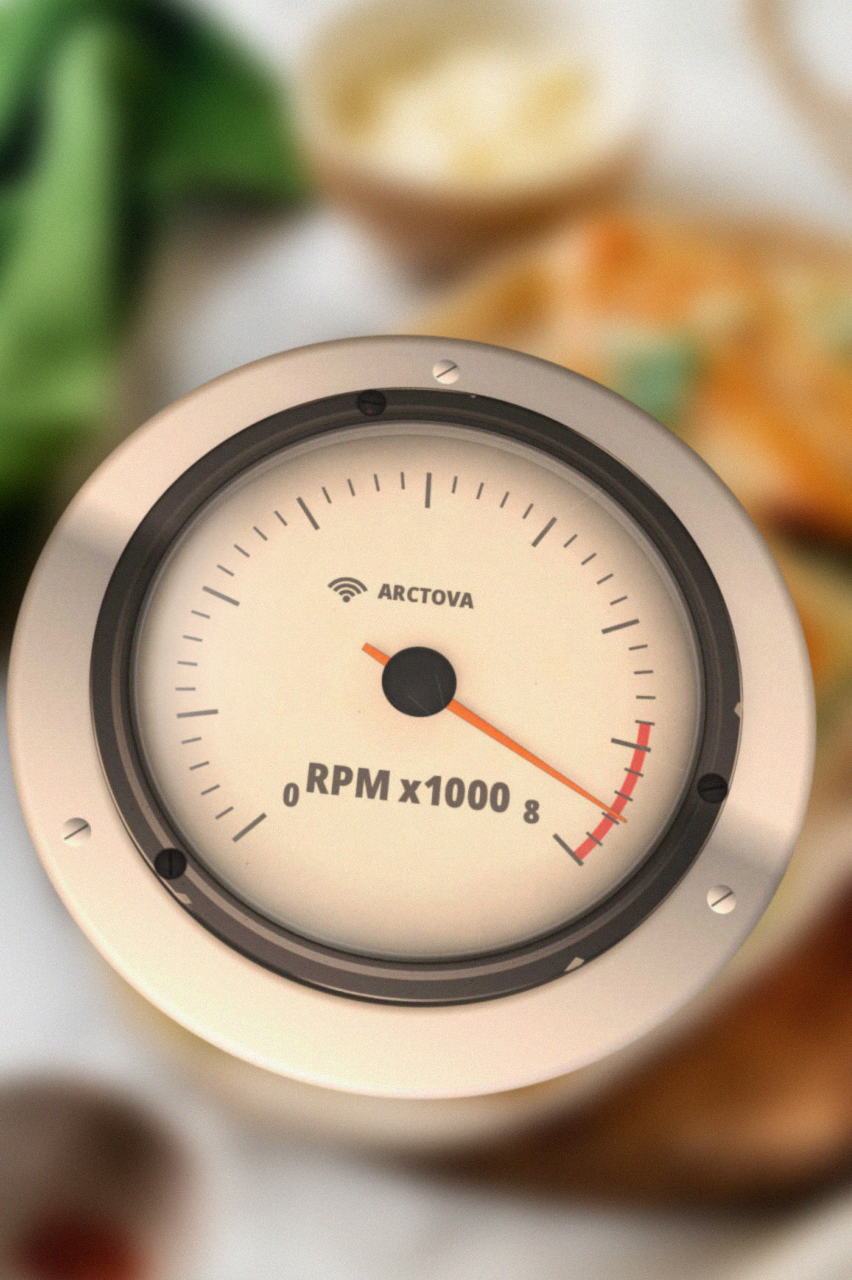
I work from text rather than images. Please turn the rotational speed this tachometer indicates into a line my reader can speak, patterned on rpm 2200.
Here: rpm 7600
